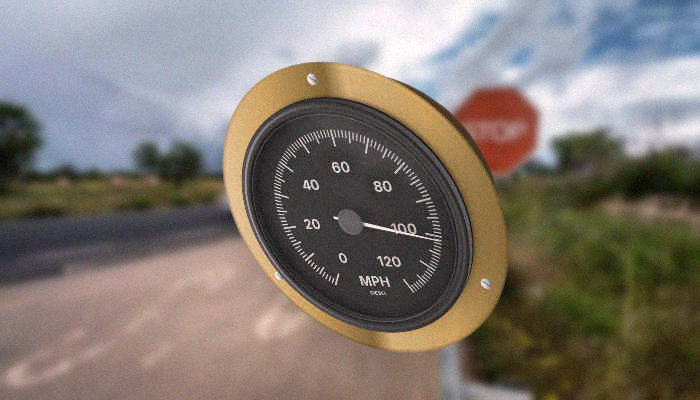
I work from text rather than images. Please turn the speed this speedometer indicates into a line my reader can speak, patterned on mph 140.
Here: mph 100
